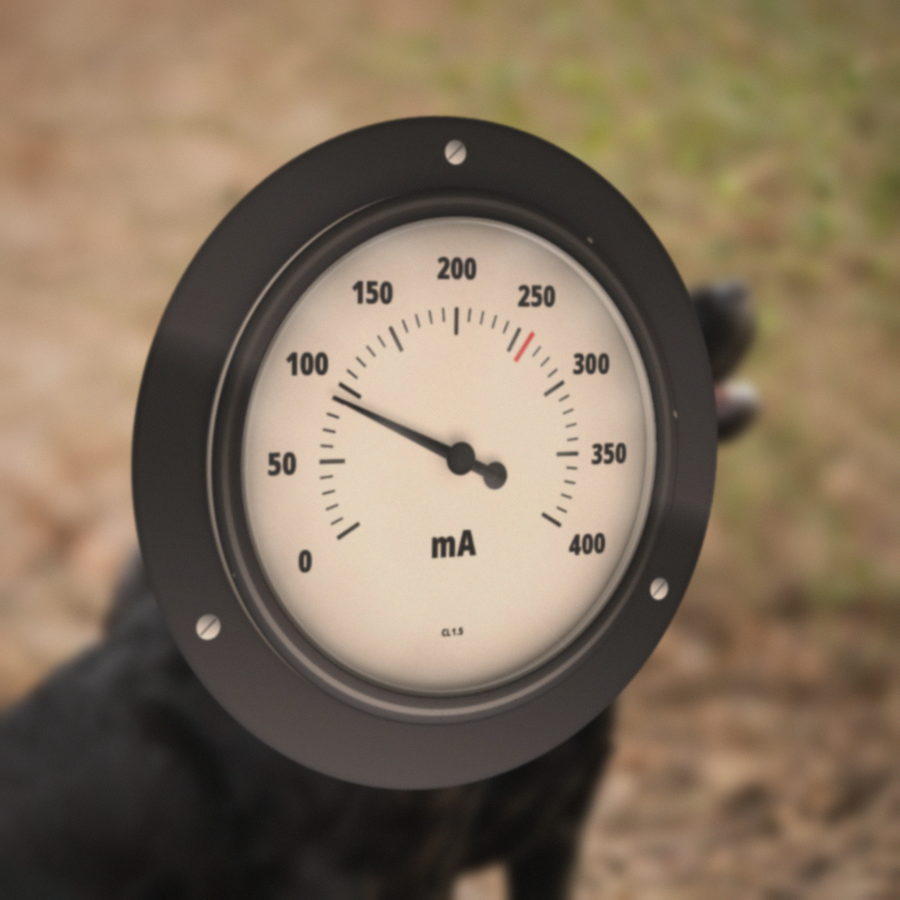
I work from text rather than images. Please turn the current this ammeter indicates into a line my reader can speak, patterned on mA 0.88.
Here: mA 90
